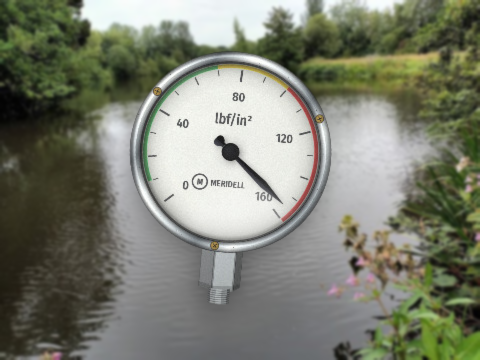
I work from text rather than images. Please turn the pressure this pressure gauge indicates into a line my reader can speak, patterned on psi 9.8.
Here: psi 155
